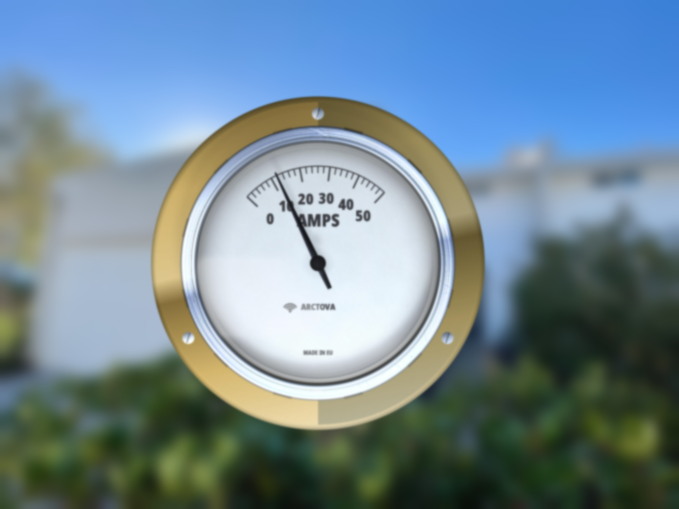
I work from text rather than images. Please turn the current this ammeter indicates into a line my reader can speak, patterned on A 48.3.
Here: A 12
